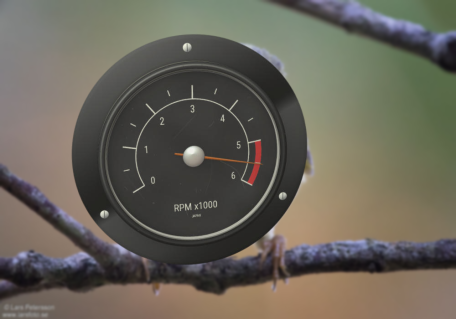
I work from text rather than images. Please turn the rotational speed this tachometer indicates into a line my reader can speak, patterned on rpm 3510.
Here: rpm 5500
